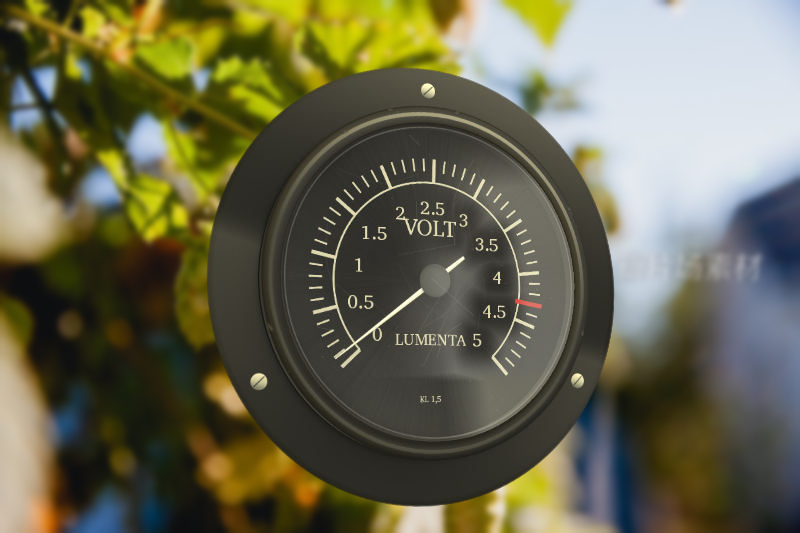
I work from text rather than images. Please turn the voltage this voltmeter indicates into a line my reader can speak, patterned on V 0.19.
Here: V 0.1
